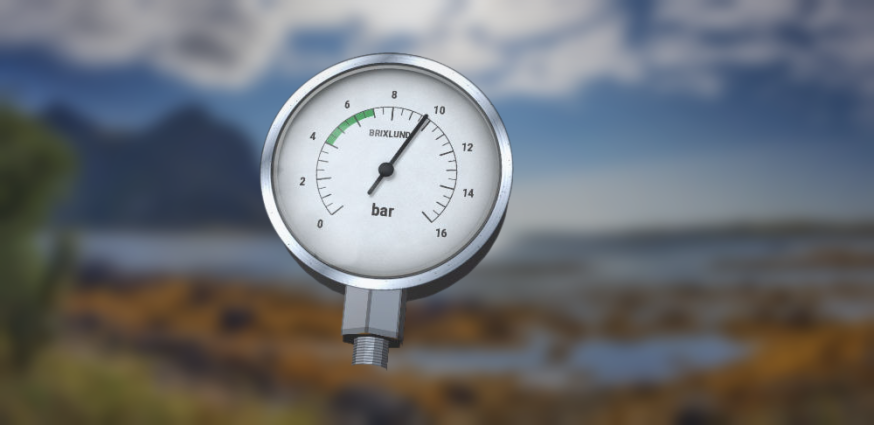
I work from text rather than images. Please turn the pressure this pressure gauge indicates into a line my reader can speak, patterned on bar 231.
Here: bar 9.75
